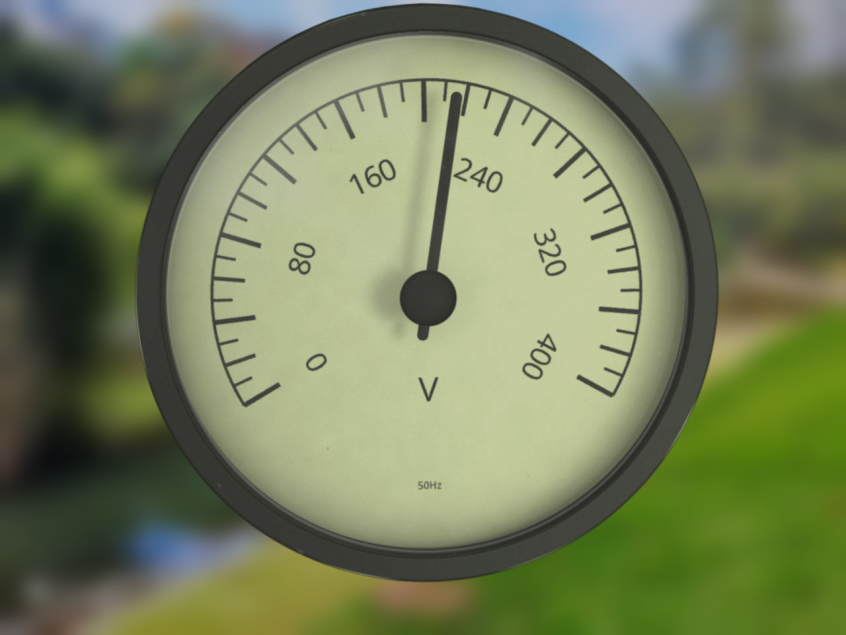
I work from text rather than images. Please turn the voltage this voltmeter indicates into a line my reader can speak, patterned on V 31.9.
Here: V 215
